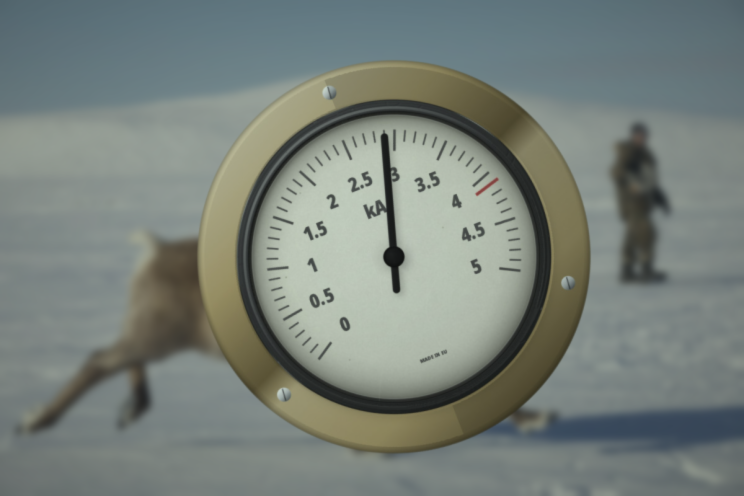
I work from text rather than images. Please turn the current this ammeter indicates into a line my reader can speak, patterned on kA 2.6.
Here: kA 2.9
